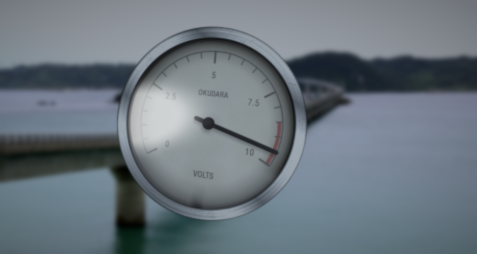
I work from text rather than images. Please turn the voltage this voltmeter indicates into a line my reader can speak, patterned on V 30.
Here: V 9.5
